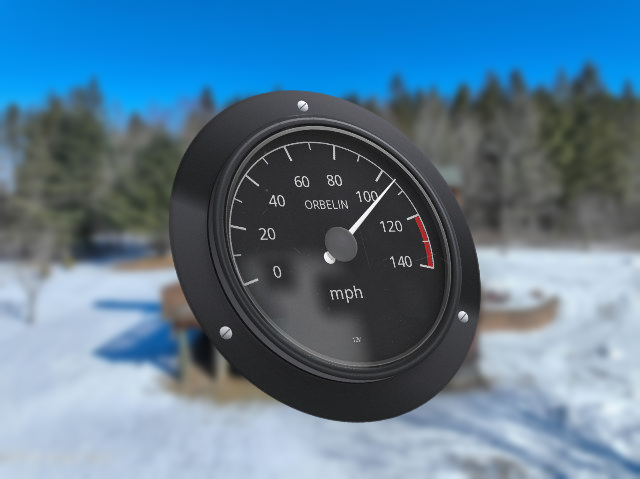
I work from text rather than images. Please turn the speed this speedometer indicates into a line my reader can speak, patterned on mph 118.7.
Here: mph 105
